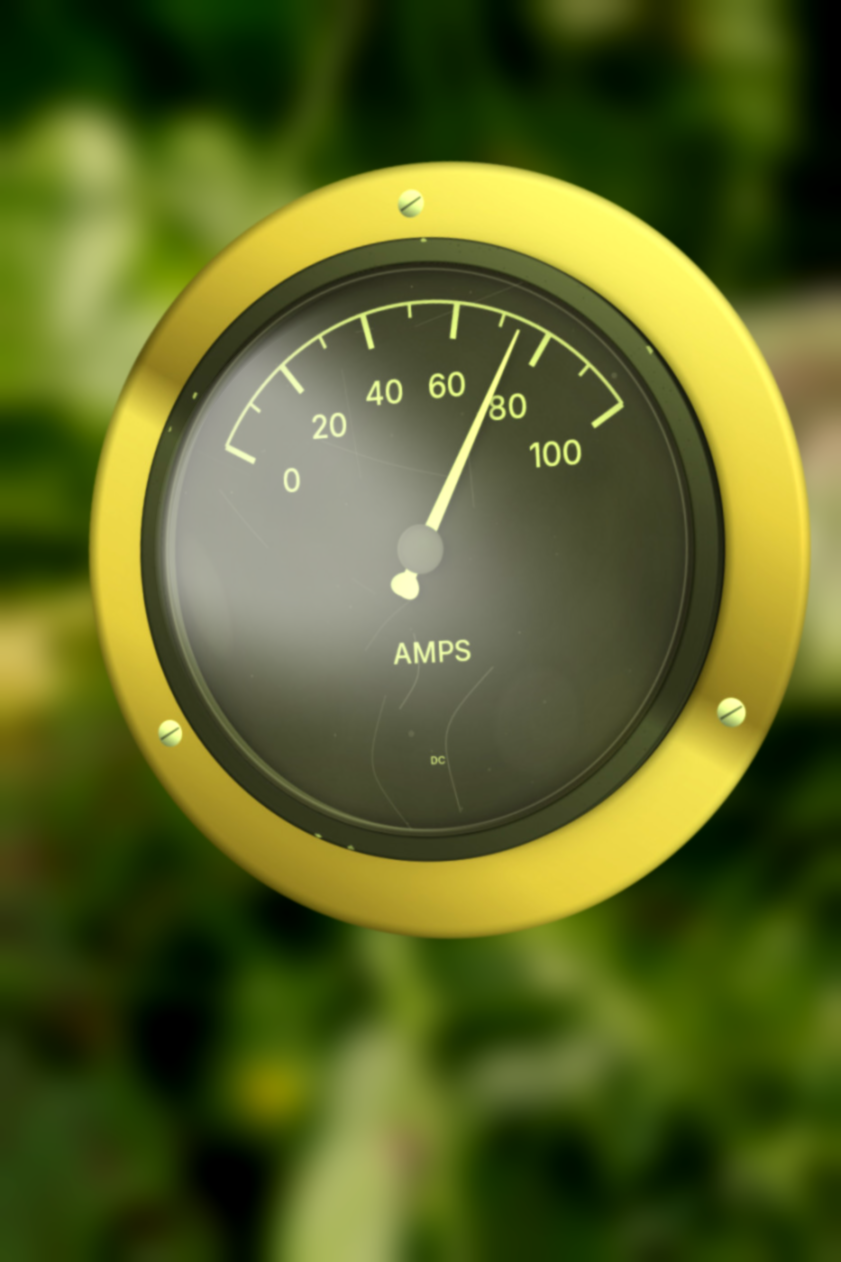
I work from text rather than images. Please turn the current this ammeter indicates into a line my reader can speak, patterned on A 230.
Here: A 75
